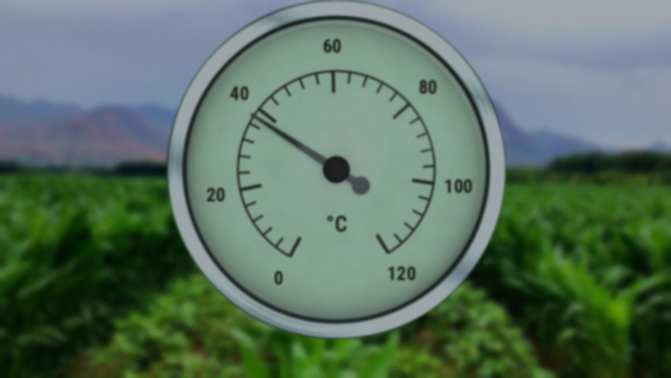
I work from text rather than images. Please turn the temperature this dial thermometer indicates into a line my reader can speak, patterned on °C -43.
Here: °C 38
